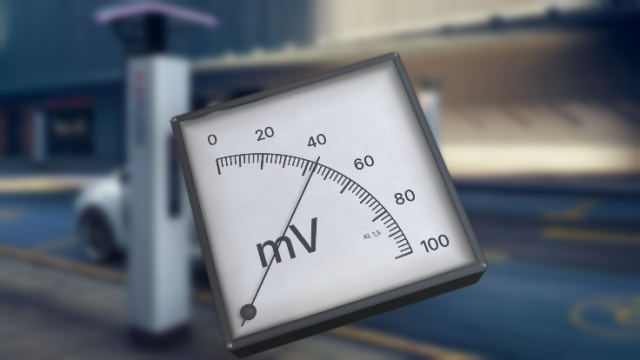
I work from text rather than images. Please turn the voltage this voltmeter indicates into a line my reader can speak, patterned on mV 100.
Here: mV 44
